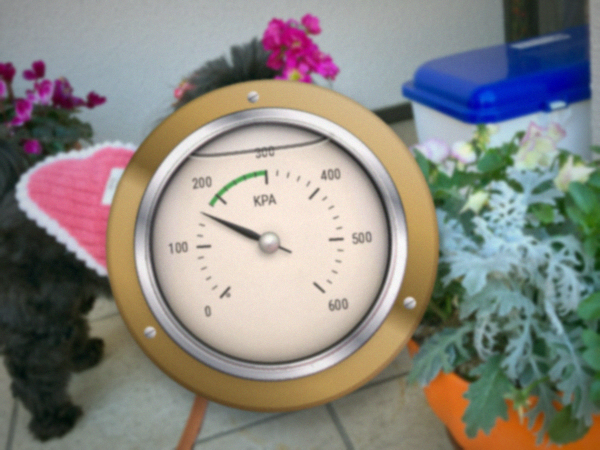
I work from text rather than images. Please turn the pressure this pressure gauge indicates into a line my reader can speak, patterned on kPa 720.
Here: kPa 160
